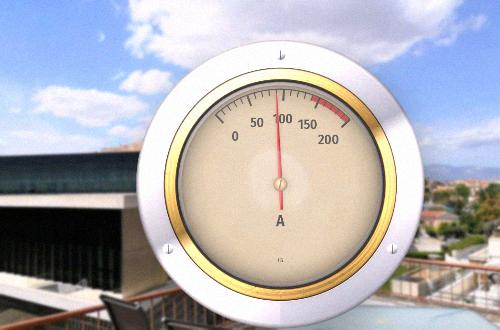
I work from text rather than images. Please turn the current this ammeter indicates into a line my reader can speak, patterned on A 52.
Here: A 90
